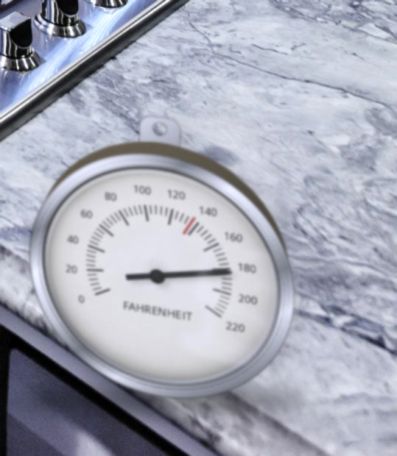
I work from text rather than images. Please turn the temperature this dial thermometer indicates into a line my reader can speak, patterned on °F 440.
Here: °F 180
